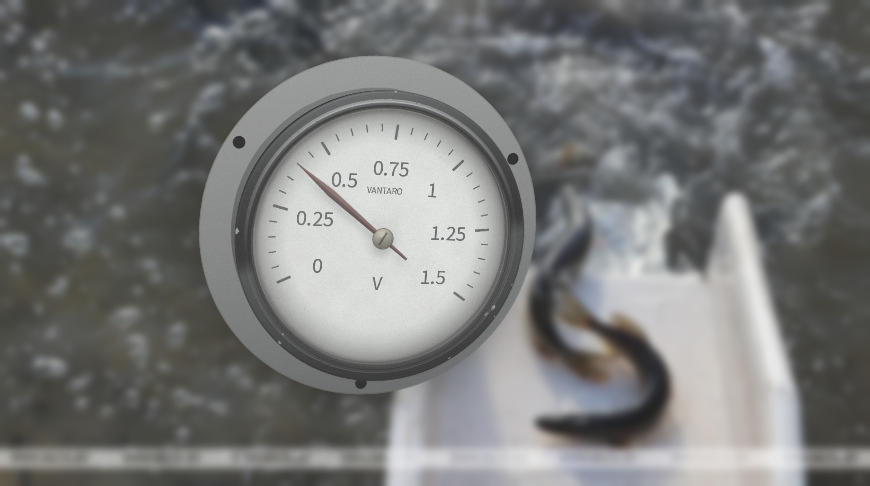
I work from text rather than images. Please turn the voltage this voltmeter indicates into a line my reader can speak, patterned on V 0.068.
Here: V 0.4
